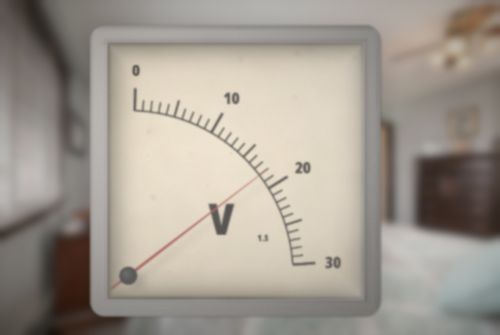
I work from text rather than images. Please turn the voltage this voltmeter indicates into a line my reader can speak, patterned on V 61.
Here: V 18
